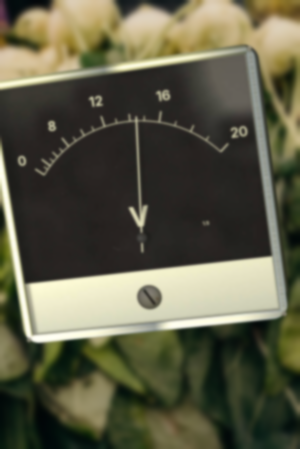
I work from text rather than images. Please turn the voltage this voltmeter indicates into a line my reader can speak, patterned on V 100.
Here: V 14.5
